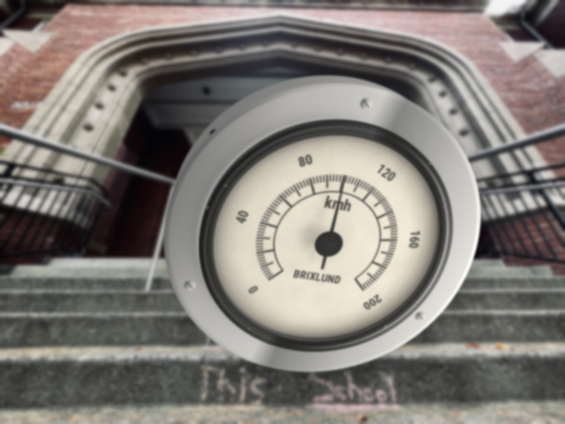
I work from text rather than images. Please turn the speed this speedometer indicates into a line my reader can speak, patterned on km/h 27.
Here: km/h 100
